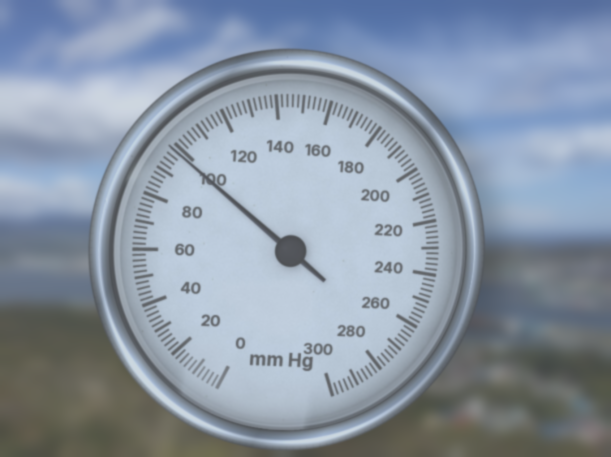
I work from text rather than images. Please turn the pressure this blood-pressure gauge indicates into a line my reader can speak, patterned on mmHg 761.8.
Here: mmHg 98
